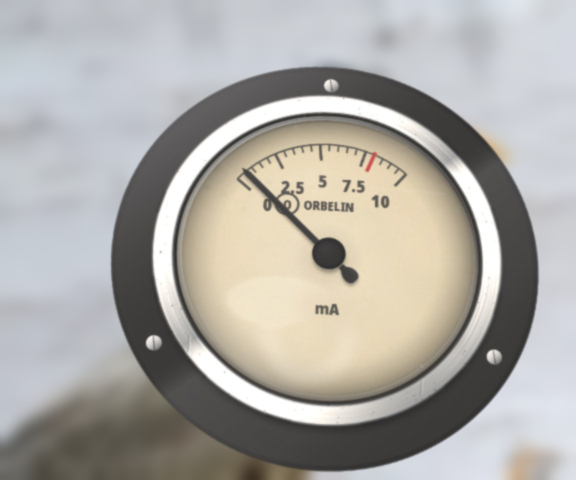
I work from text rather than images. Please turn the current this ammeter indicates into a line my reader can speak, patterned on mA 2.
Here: mA 0.5
